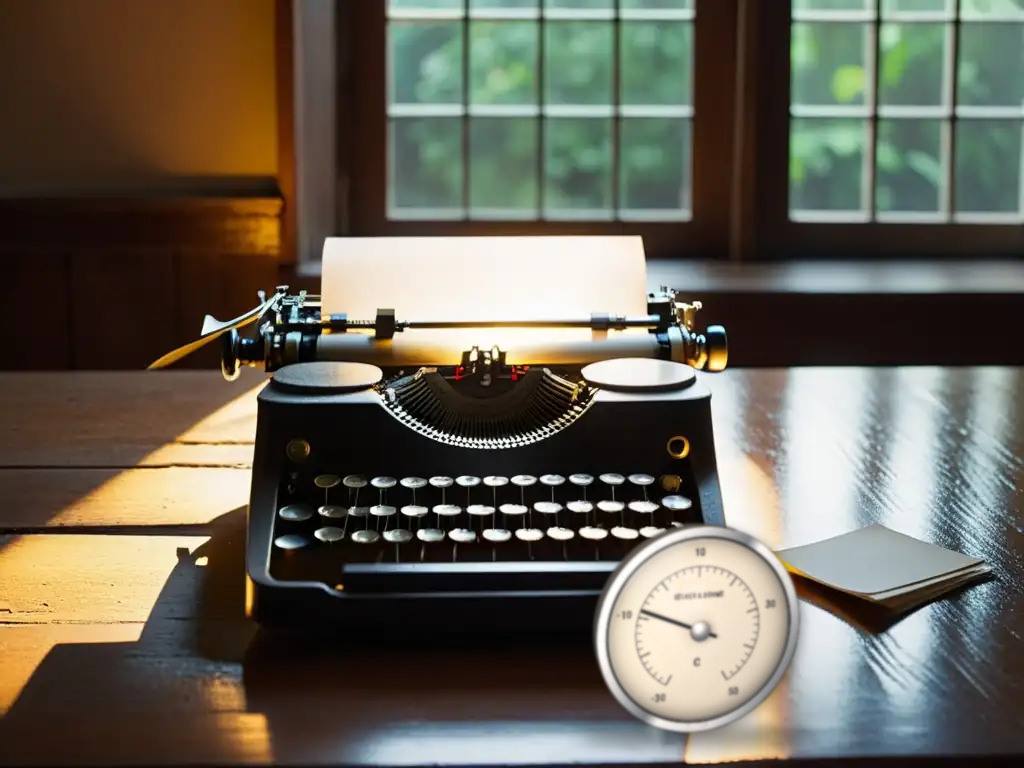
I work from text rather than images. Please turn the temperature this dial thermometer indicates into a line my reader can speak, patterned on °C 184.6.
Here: °C -8
